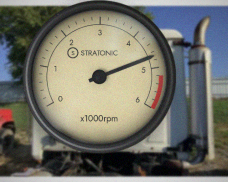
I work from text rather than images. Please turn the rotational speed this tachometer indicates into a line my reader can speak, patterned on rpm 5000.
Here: rpm 4700
